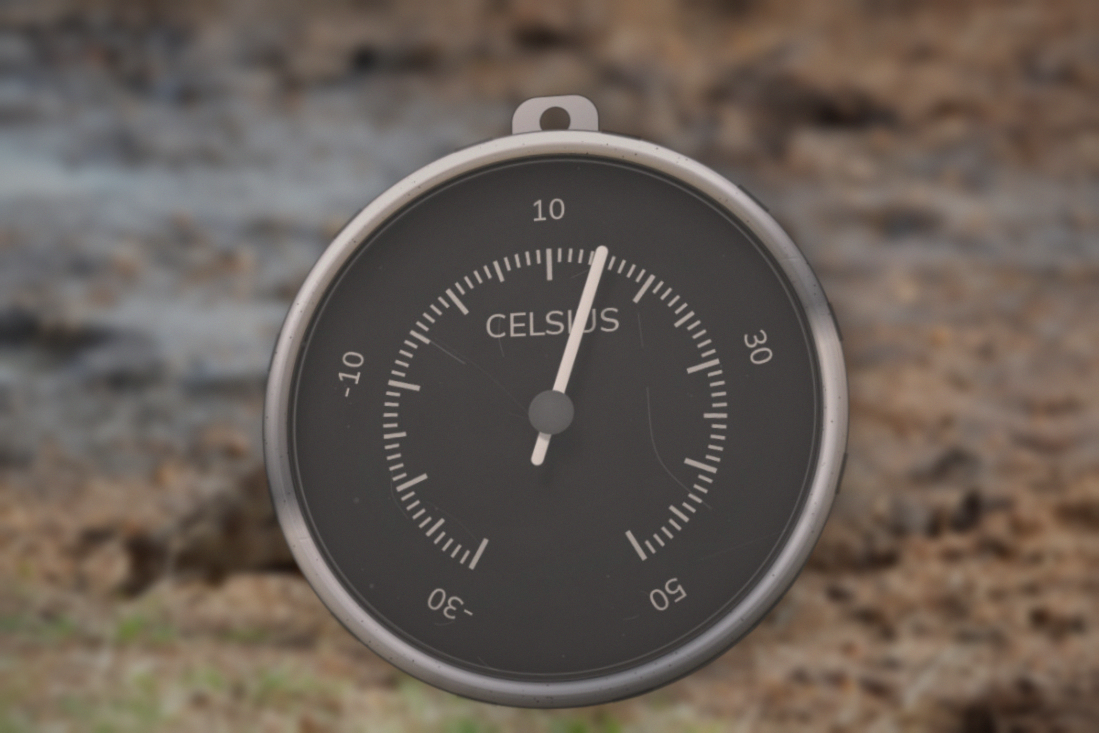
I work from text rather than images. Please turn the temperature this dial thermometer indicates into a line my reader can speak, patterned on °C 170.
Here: °C 15
